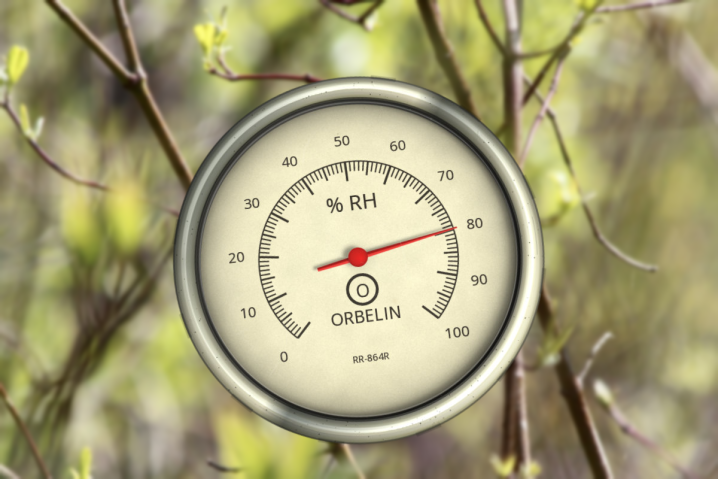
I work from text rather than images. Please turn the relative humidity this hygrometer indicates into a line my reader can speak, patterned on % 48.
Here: % 80
